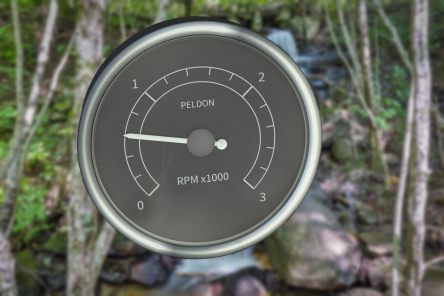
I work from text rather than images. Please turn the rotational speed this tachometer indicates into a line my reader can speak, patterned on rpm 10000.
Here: rpm 600
